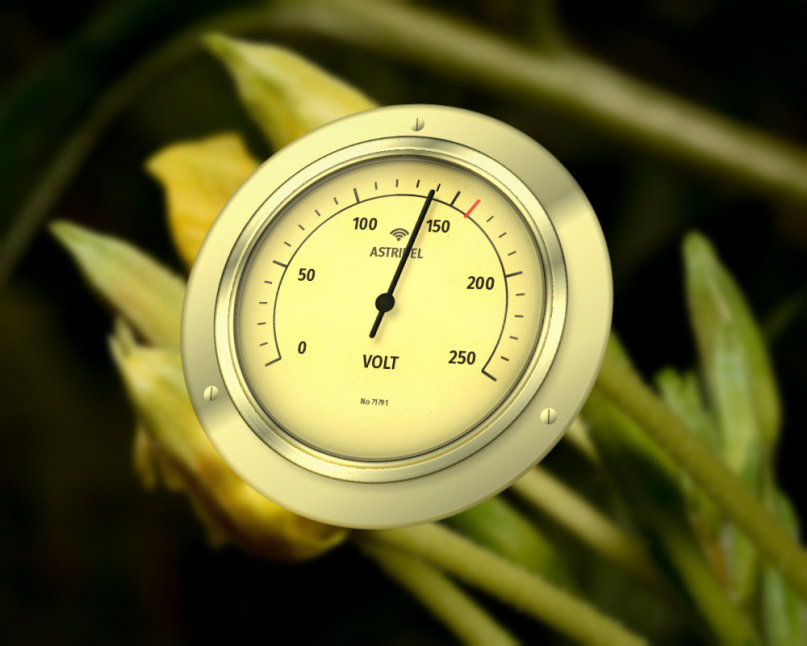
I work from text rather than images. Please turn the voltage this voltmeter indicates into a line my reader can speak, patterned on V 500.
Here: V 140
